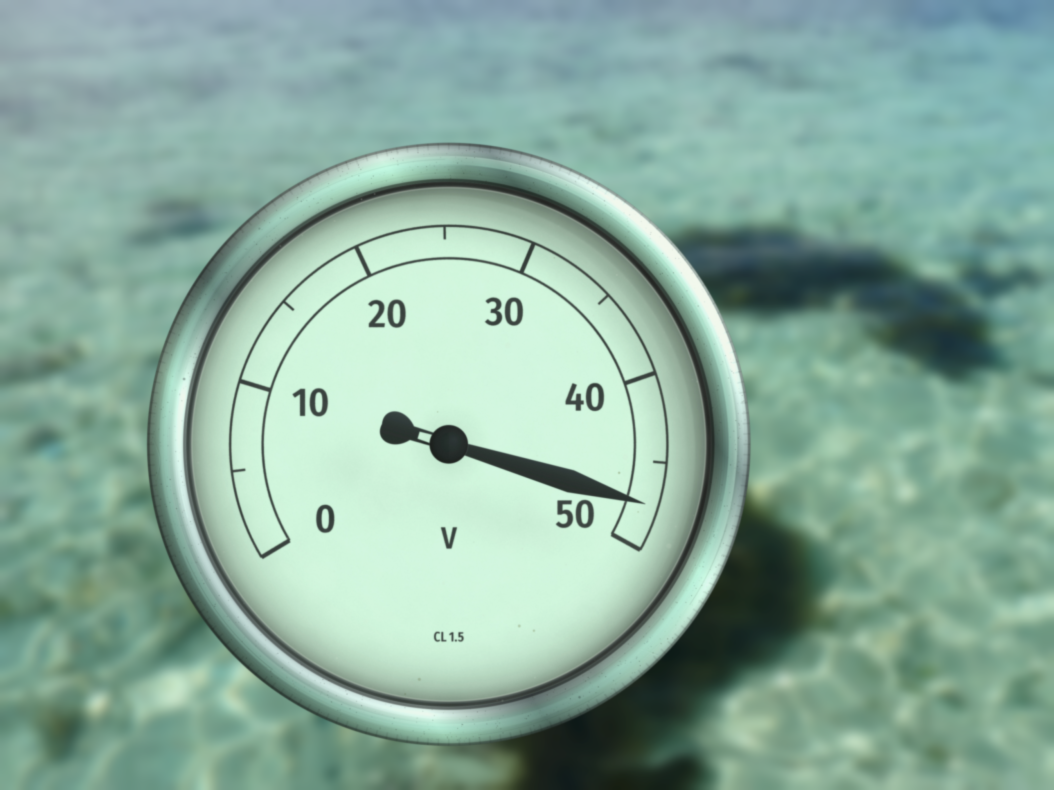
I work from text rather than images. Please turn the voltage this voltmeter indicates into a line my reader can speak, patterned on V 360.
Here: V 47.5
